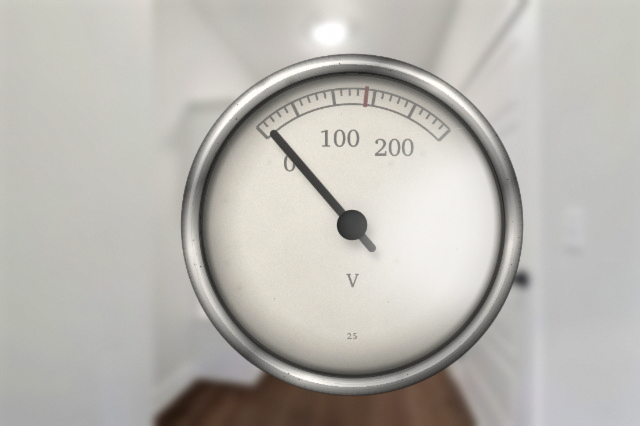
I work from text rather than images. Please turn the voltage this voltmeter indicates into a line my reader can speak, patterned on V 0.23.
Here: V 10
